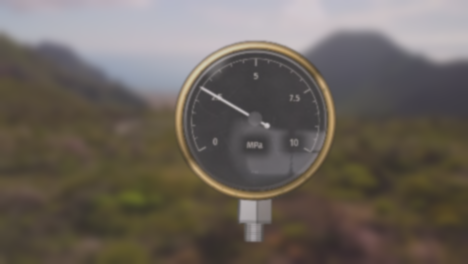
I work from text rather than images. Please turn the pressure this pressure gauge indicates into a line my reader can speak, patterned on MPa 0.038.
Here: MPa 2.5
